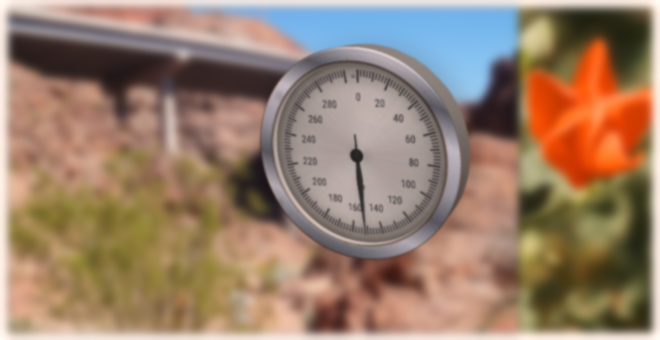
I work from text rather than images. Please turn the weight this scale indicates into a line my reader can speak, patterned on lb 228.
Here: lb 150
